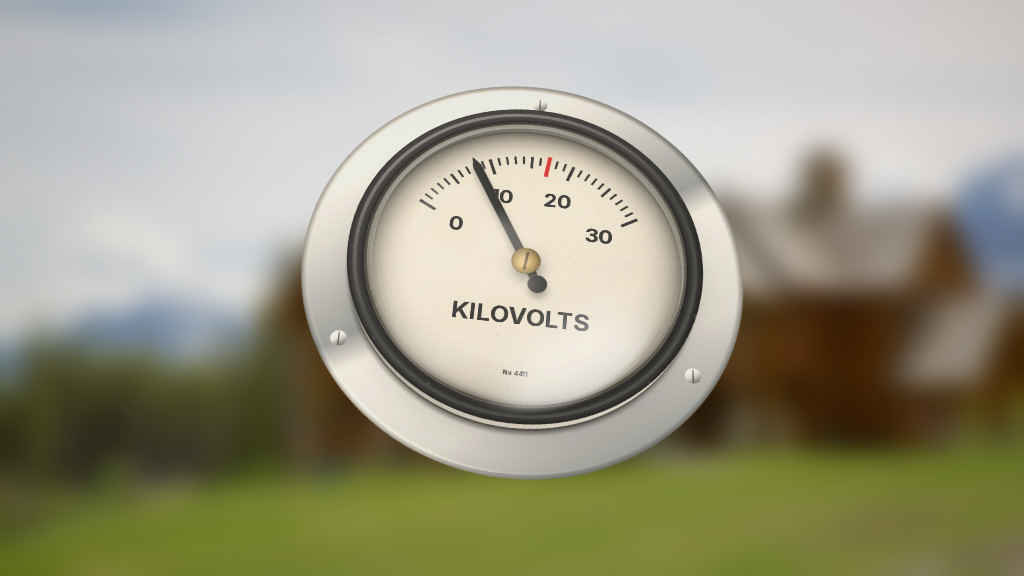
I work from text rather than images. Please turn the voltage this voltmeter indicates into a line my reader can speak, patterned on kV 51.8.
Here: kV 8
